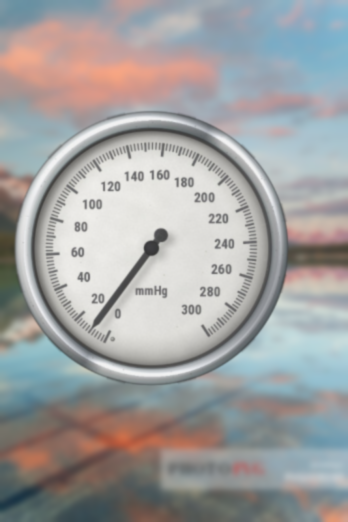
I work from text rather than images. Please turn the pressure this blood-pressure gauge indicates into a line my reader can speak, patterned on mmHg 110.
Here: mmHg 10
